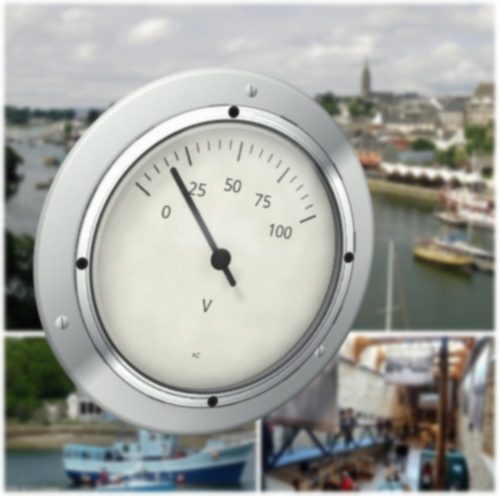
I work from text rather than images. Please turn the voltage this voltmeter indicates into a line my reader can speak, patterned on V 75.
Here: V 15
